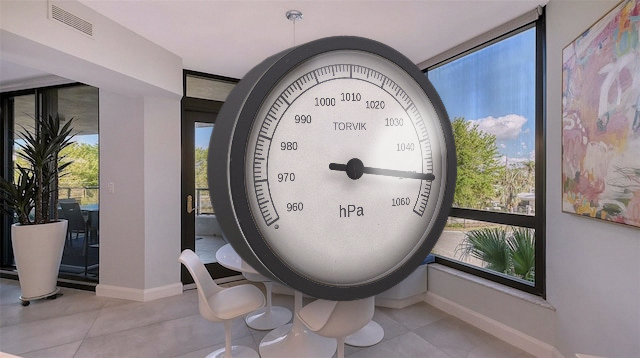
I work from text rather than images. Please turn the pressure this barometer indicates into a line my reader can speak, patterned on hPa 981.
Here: hPa 1050
